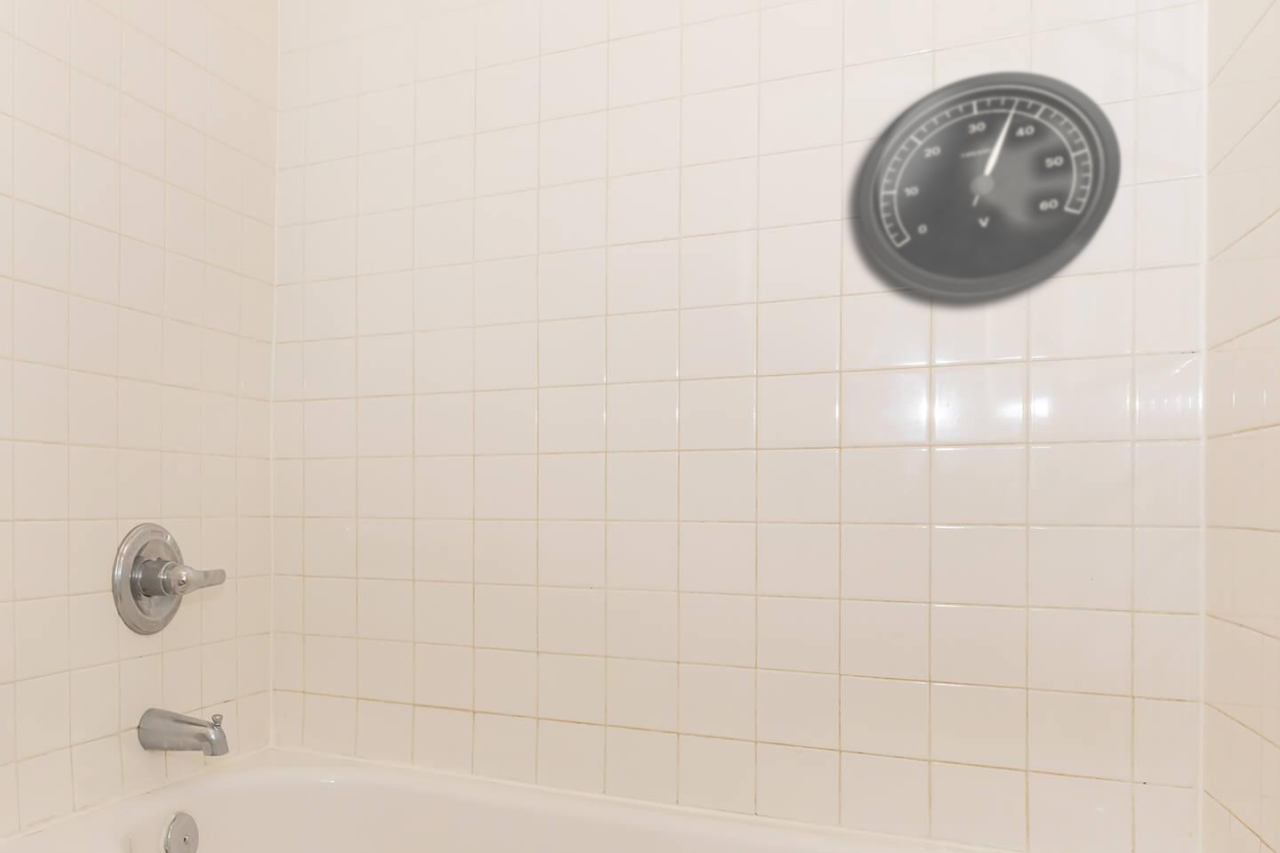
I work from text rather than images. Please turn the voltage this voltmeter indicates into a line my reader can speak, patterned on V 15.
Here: V 36
